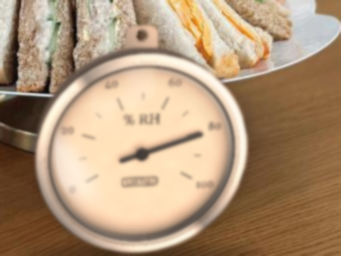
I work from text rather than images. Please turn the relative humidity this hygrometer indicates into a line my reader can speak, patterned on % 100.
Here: % 80
